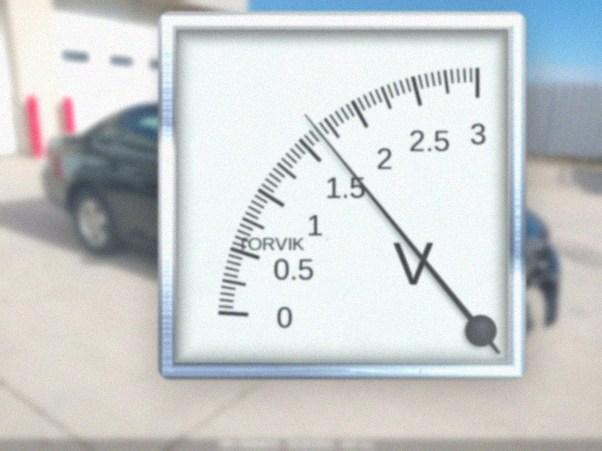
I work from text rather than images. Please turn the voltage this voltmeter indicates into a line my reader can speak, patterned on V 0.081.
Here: V 1.65
